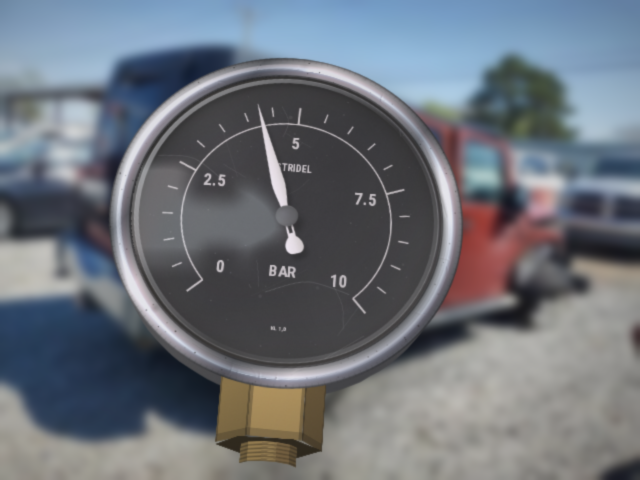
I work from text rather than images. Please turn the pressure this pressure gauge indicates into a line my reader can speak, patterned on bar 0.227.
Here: bar 4.25
